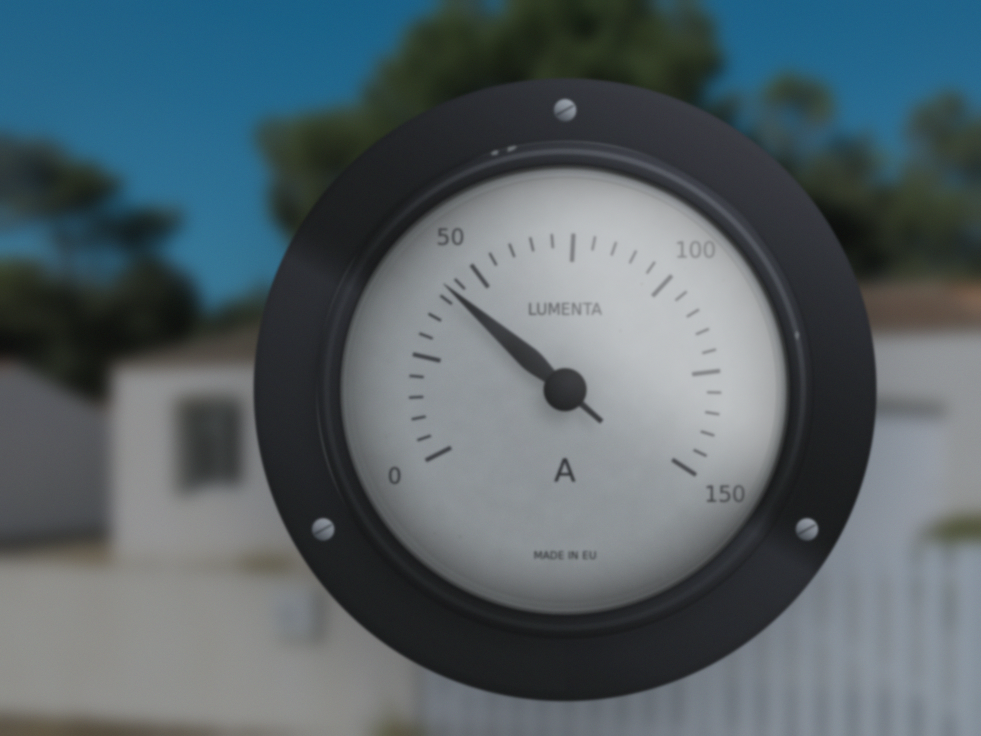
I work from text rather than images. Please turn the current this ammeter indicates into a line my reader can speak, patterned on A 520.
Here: A 42.5
